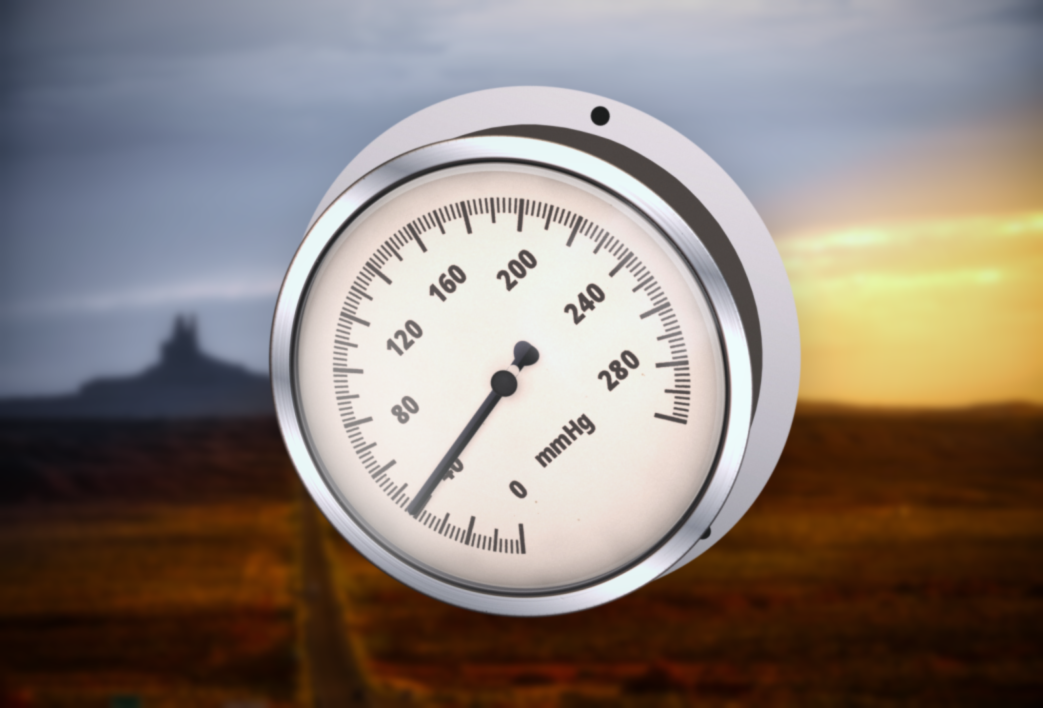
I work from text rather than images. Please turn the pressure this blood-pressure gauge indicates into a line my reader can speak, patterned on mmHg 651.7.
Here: mmHg 42
